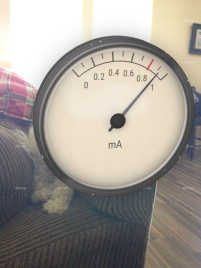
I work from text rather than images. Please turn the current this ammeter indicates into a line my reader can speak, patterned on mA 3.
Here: mA 0.9
